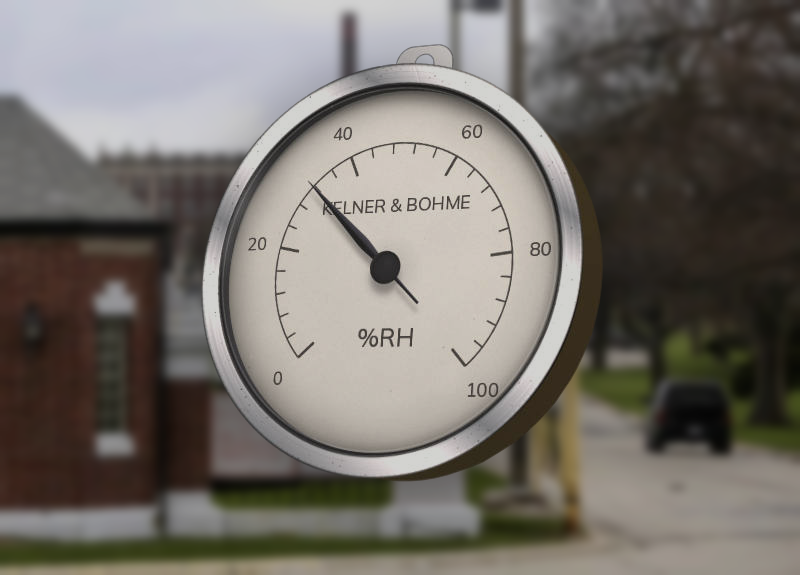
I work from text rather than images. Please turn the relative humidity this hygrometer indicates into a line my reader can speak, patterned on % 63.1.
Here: % 32
